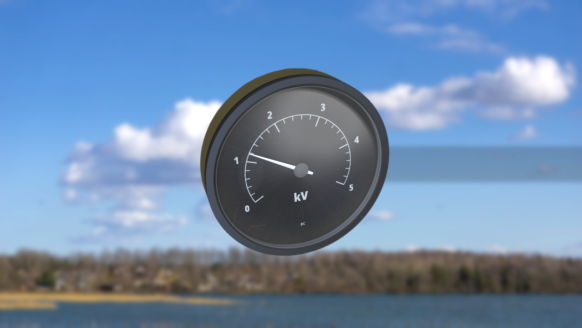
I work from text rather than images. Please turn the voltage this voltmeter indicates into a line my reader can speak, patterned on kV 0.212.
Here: kV 1.2
